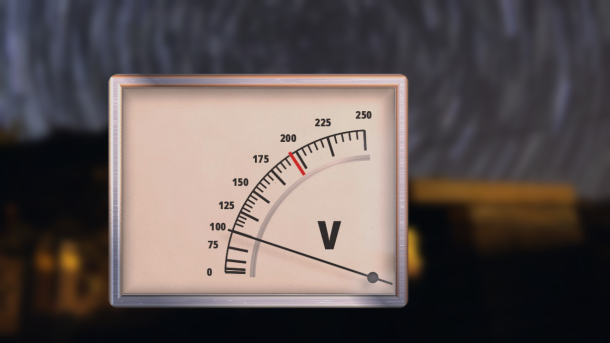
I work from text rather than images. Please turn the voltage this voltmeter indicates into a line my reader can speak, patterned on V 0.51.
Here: V 100
